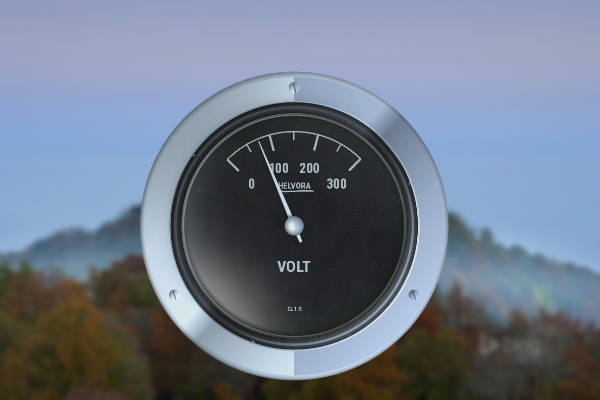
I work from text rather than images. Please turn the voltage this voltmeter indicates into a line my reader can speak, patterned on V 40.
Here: V 75
